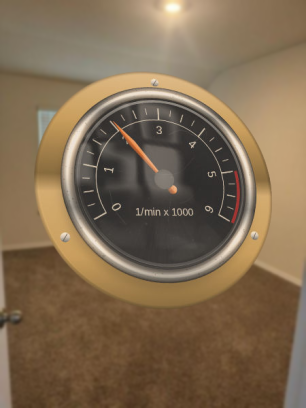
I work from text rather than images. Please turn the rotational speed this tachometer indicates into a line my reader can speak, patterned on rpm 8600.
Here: rpm 2000
